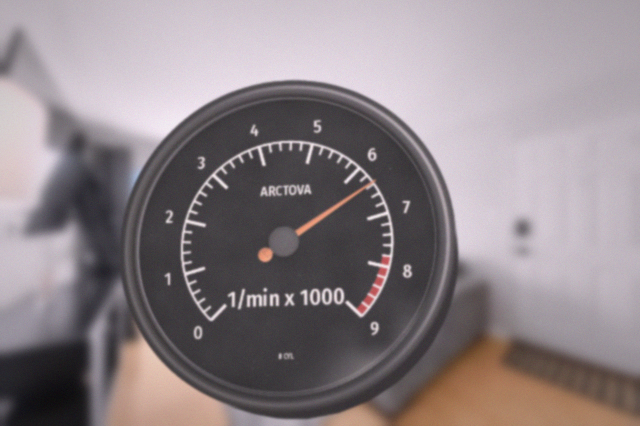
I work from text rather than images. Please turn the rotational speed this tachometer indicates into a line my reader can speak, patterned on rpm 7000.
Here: rpm 6400
